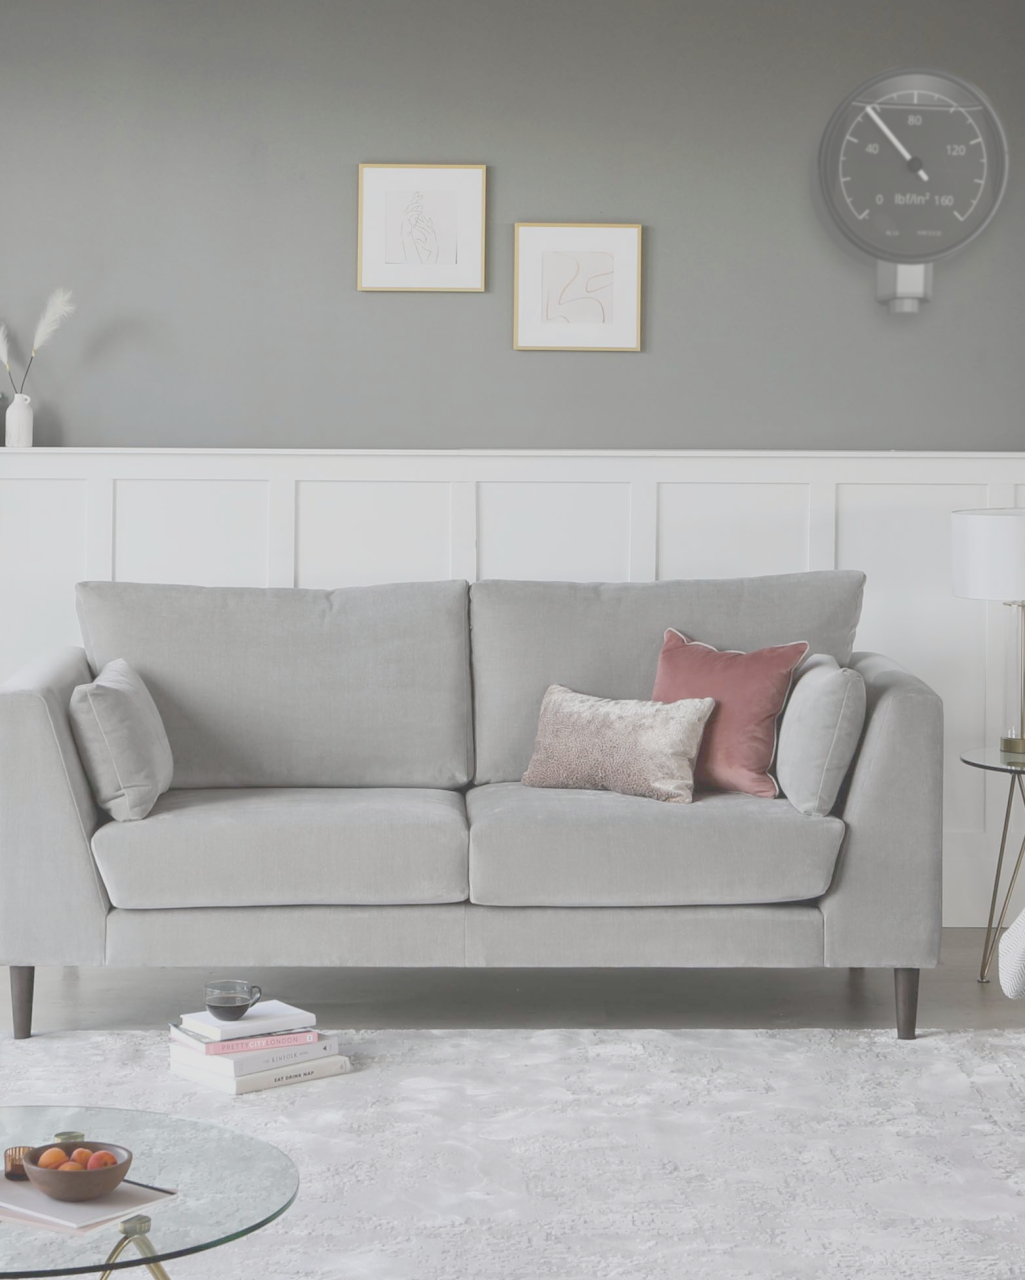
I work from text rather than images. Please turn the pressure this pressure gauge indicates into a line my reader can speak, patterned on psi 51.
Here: psi 55
